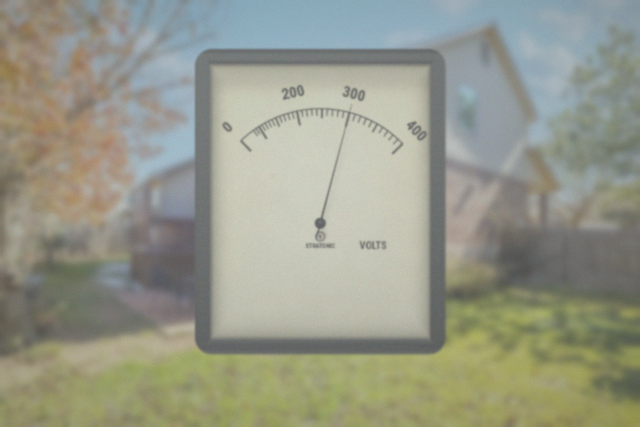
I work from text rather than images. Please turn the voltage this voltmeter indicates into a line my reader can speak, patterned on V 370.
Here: V 300
